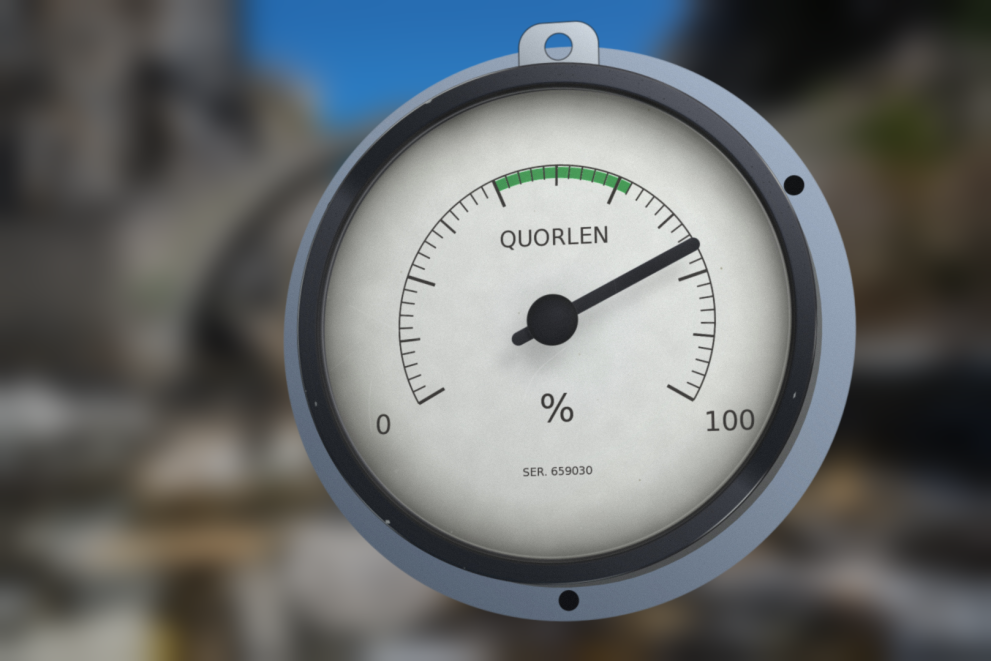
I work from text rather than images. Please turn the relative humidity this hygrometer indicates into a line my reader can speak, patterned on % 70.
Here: % 76
